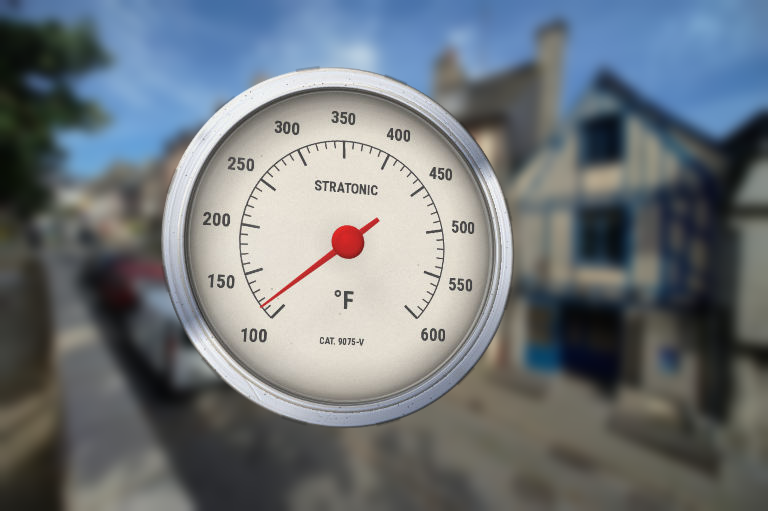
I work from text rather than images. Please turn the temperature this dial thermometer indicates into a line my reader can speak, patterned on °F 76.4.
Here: °F 115
